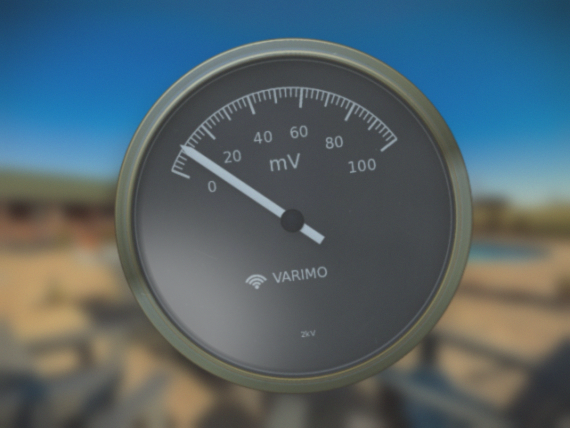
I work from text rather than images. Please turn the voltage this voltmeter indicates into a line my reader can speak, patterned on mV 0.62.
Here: mV 10
